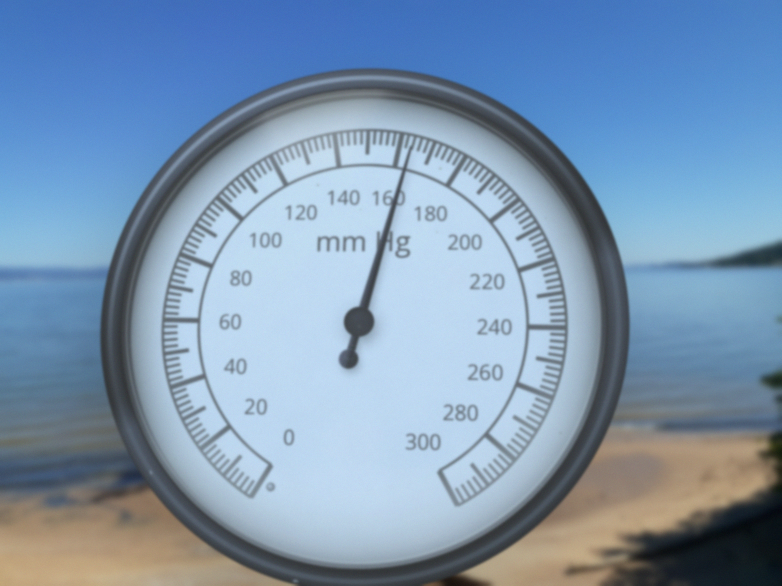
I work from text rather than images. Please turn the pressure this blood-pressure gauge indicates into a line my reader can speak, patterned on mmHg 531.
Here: mmHg 164
